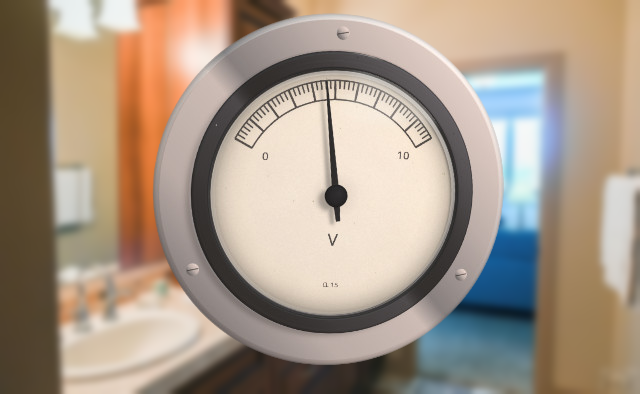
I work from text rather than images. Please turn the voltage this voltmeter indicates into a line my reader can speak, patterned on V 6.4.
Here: V 4.6
